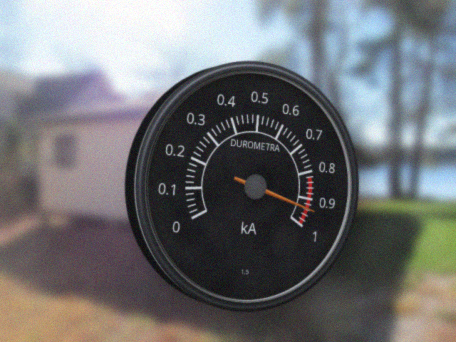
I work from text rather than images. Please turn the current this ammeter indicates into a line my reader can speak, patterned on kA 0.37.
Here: kA 0.94
